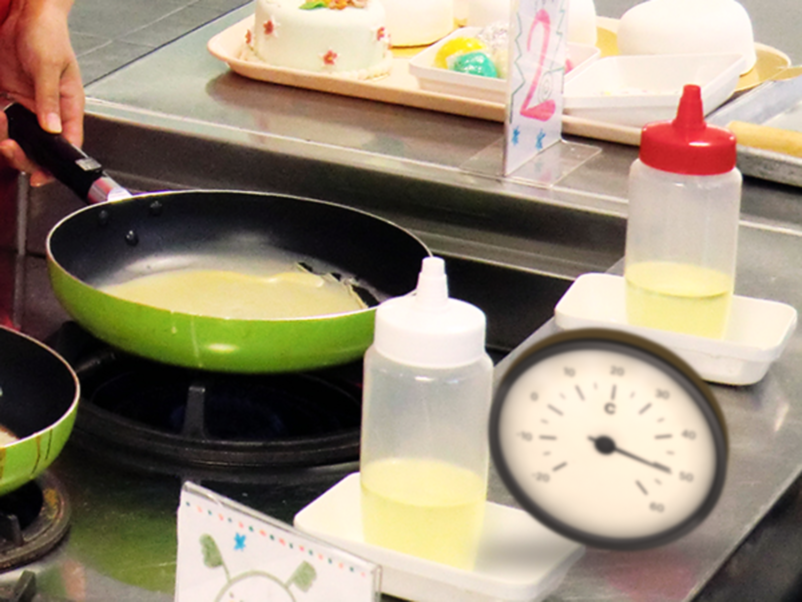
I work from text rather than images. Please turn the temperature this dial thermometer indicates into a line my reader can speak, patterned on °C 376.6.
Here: °C 50
